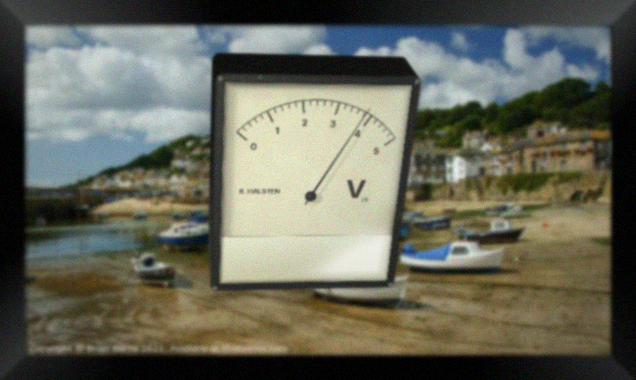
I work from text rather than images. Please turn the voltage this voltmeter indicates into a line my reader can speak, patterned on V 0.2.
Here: V 3.8
